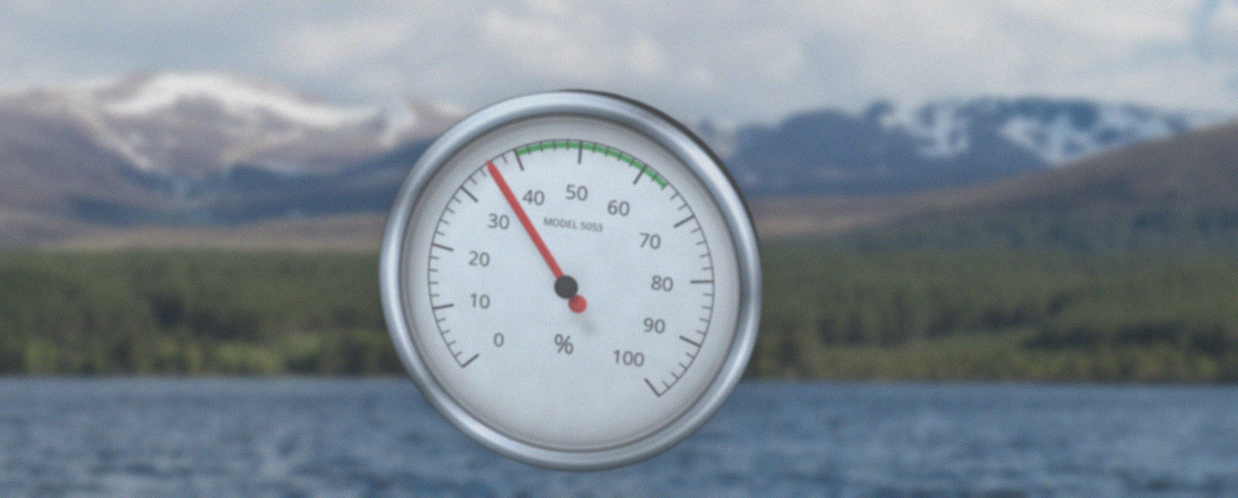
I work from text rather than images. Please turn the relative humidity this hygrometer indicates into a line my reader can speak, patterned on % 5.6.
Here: % 36
